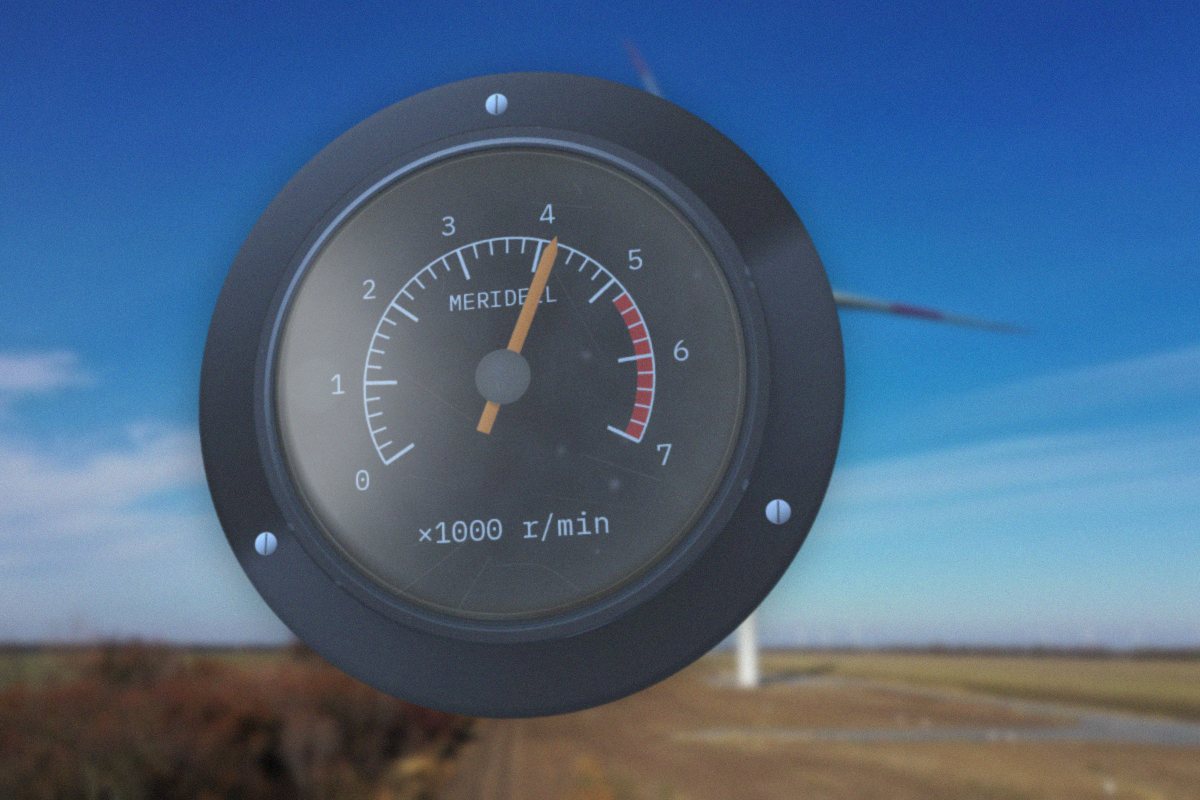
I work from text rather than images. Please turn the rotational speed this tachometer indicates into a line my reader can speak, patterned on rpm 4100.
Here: rpm 4200
